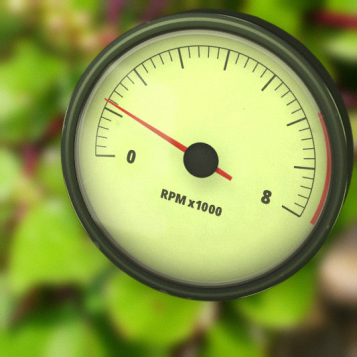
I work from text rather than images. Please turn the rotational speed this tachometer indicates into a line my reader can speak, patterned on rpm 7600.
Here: rpm 1200
